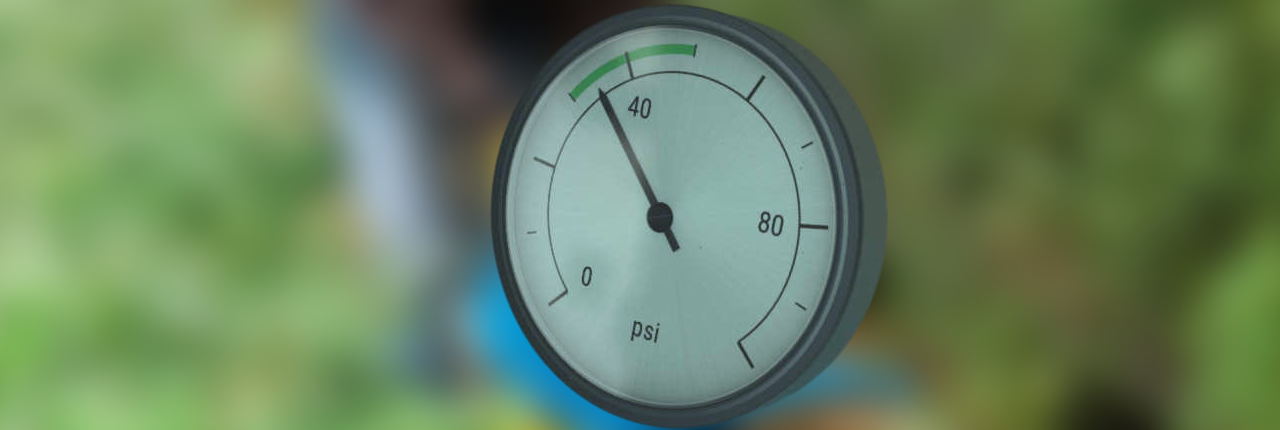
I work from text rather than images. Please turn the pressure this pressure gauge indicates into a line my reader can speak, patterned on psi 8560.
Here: psi 35
